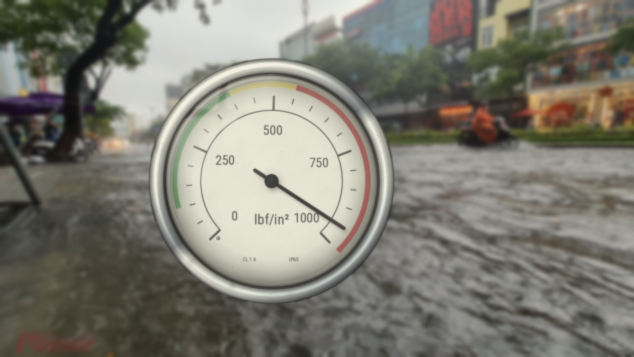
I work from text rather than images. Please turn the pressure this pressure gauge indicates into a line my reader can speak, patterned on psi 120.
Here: psi 950
